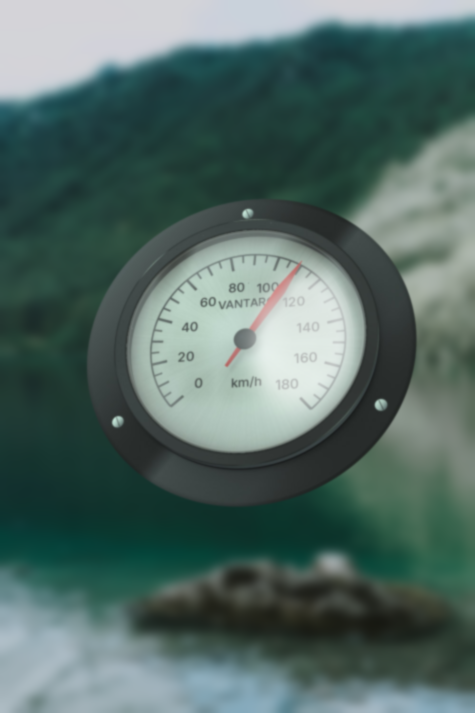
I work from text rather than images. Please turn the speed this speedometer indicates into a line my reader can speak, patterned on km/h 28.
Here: km/h 110
